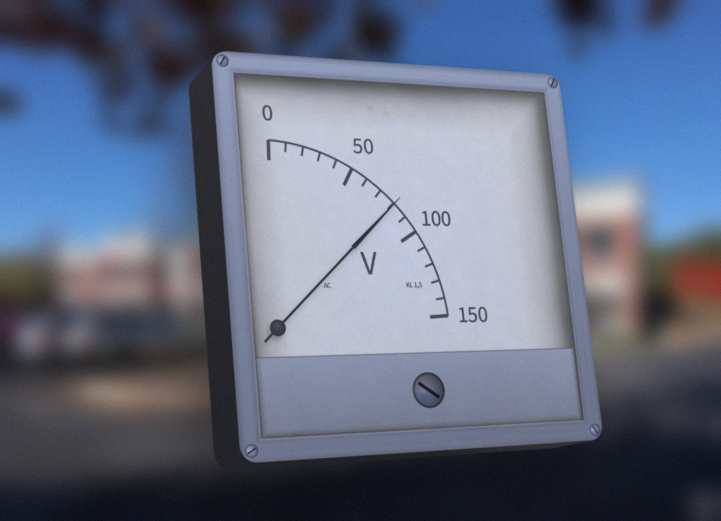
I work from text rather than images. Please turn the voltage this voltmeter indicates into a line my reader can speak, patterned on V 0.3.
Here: V 80
